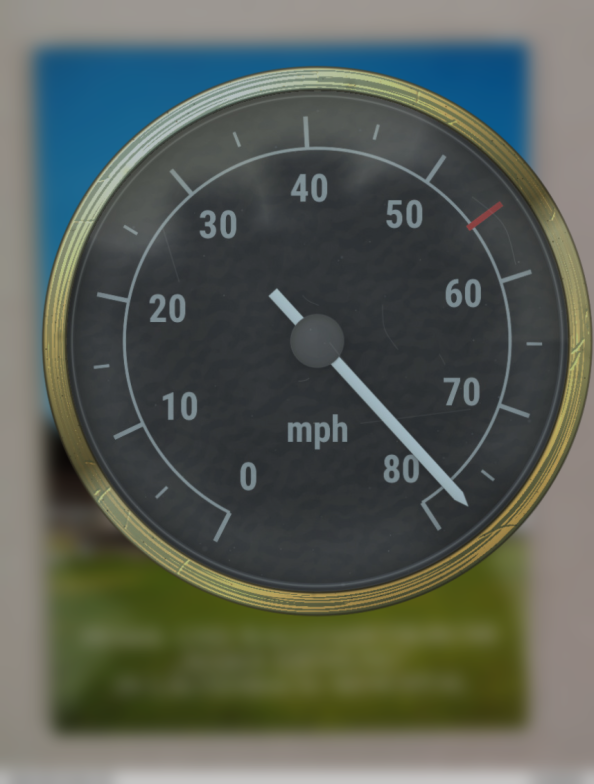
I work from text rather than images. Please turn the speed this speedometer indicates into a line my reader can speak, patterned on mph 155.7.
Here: mph 77.5
